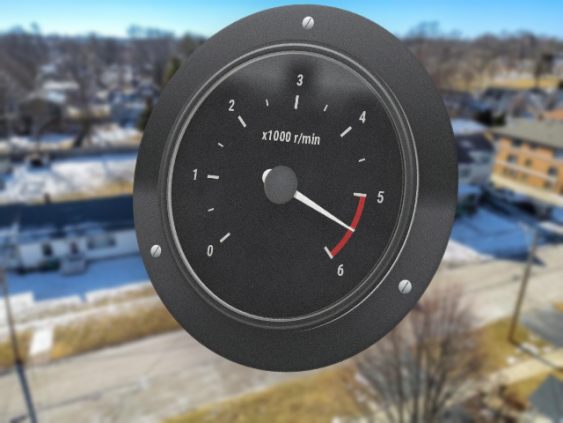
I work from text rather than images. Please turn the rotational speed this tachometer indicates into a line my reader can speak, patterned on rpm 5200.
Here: rpm 5500
